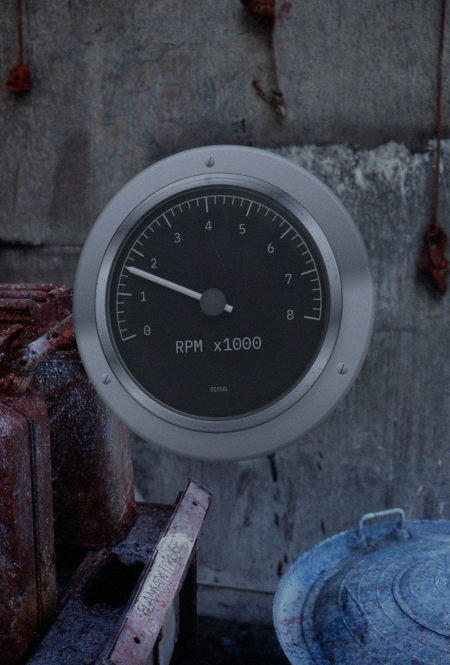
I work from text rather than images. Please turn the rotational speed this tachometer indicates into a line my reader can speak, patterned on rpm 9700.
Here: rpm 1600
